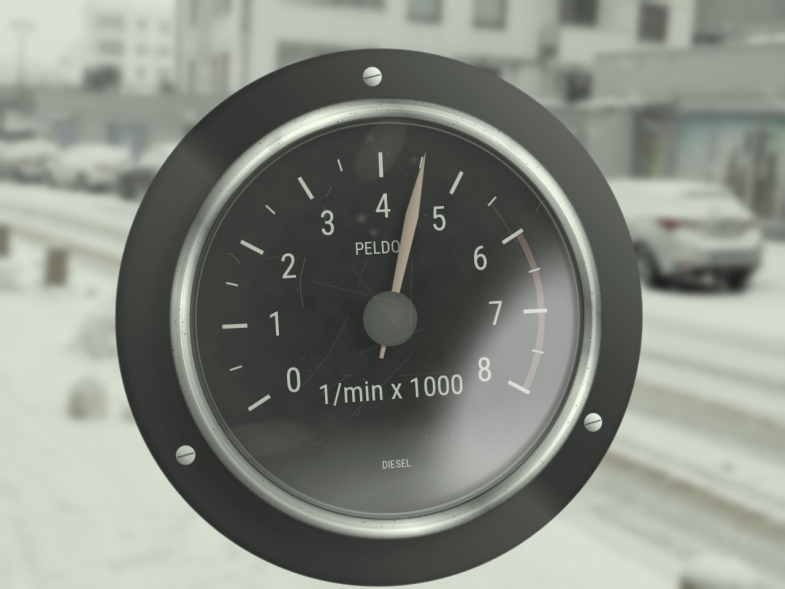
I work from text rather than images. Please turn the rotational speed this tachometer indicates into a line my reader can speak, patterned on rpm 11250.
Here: rpm 4500
